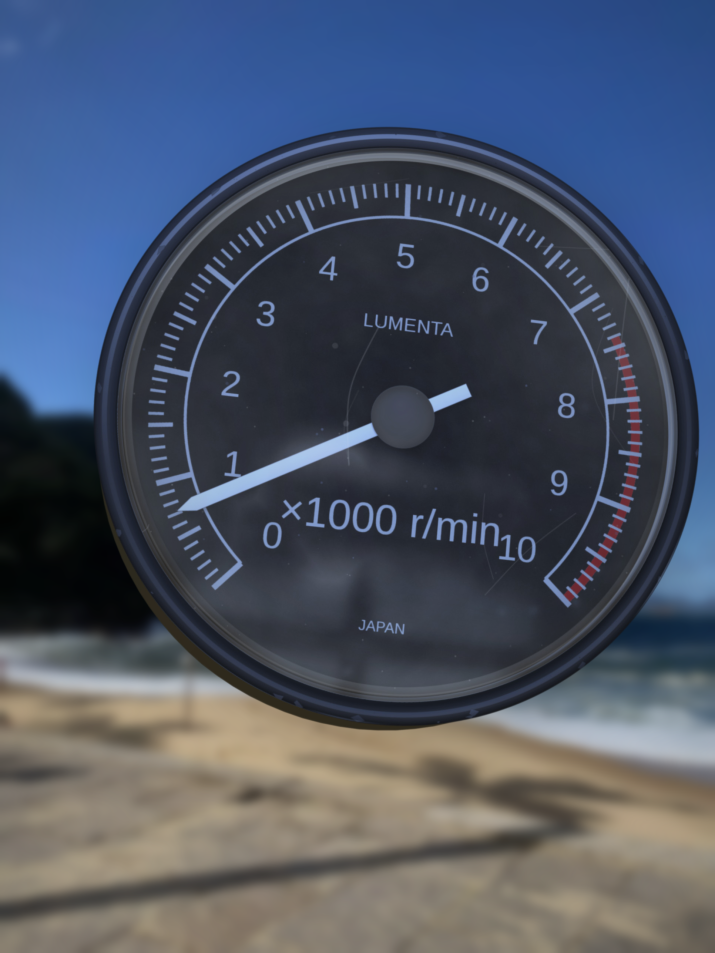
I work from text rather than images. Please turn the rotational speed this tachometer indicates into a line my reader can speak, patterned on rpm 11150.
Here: rpm 700
